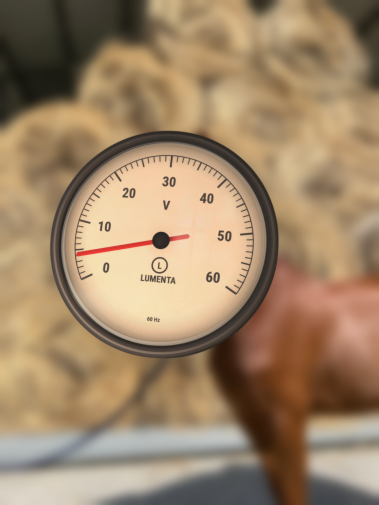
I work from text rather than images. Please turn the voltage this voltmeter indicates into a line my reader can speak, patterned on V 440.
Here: V 4
